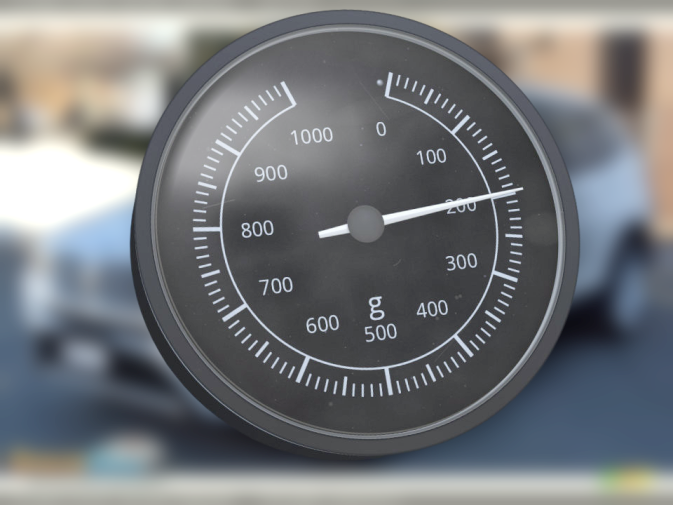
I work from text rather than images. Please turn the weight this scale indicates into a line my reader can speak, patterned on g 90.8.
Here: g 200
